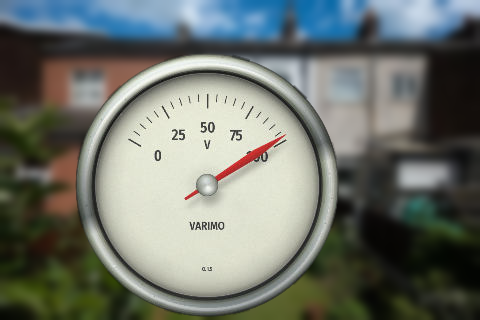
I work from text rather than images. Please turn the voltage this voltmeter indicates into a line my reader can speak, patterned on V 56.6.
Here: V 97.5
